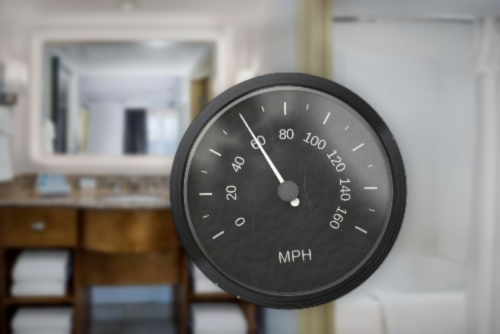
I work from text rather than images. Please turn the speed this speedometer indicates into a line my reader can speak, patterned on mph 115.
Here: mph 60
